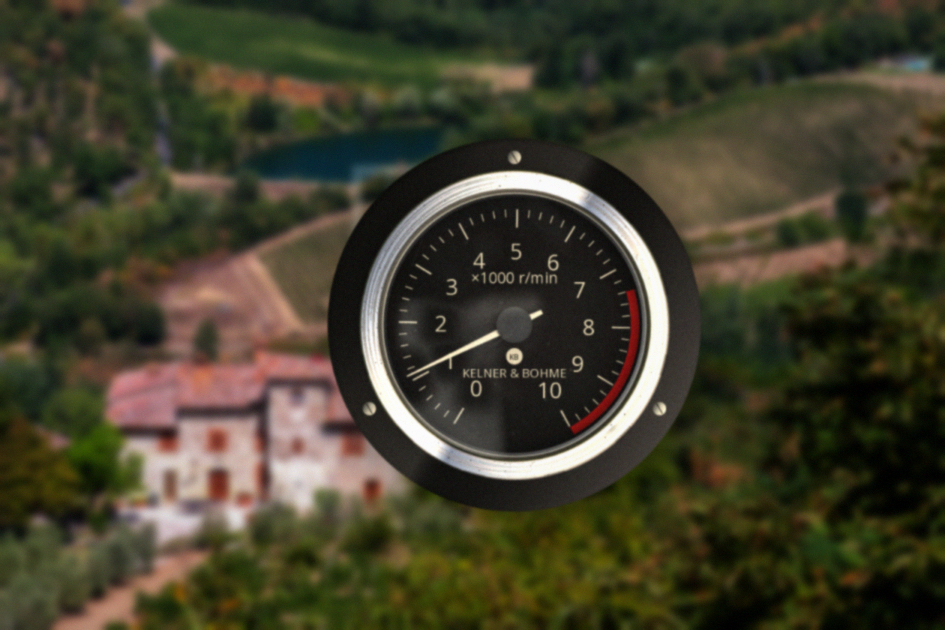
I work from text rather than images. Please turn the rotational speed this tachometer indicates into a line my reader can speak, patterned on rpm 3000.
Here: rpm 1100
